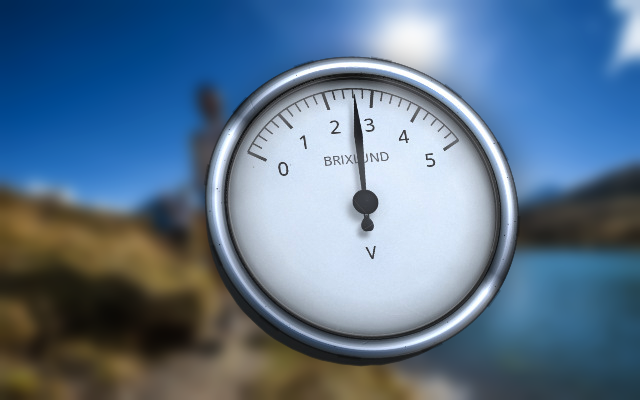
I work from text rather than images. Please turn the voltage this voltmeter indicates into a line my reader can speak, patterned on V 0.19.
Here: V 2.6
